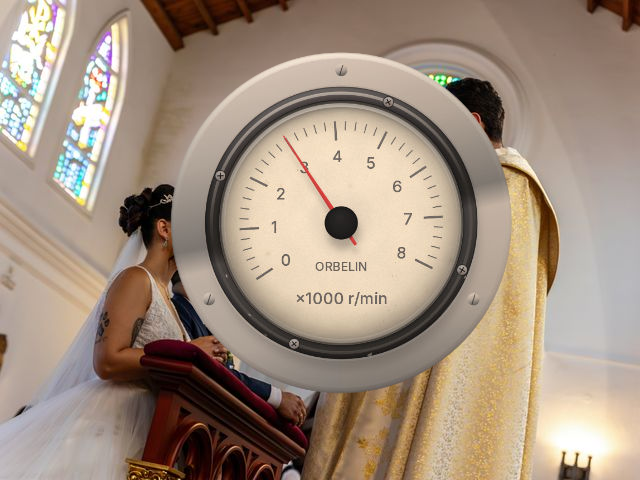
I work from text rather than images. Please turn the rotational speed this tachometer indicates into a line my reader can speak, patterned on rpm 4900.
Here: rpm 3000
